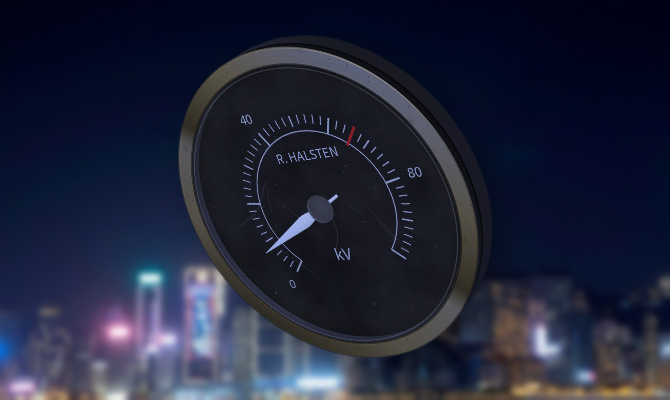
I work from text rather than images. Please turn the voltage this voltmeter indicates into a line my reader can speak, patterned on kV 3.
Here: kV 8
